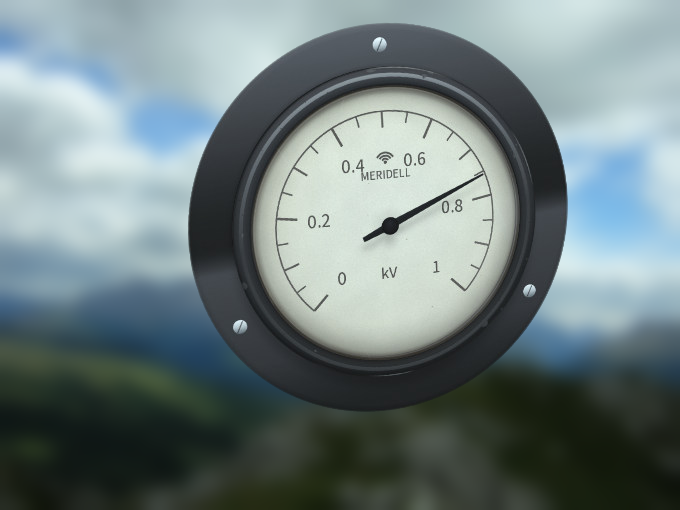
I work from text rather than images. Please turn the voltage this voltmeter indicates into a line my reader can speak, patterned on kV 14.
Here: kV 0.75
